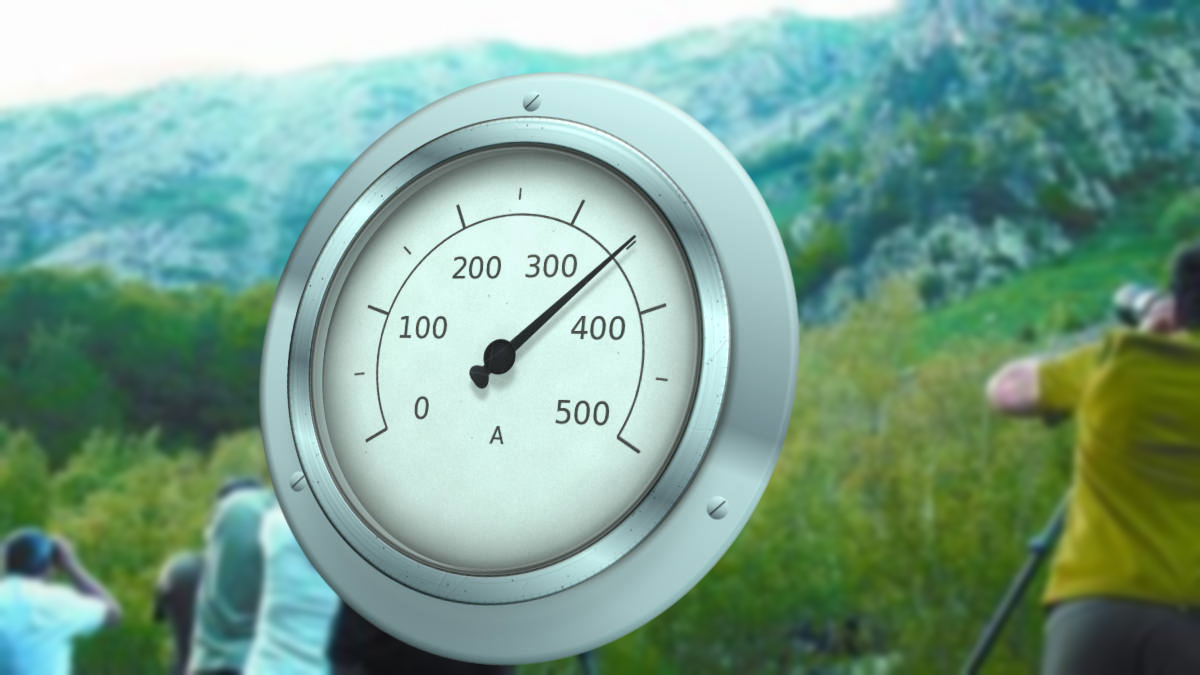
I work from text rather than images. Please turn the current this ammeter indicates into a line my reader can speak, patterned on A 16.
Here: A 350
